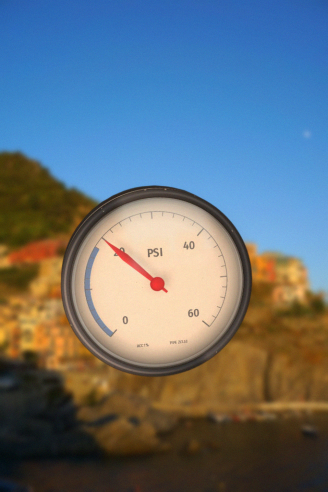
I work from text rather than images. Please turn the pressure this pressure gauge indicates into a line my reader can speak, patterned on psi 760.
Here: psi 20
